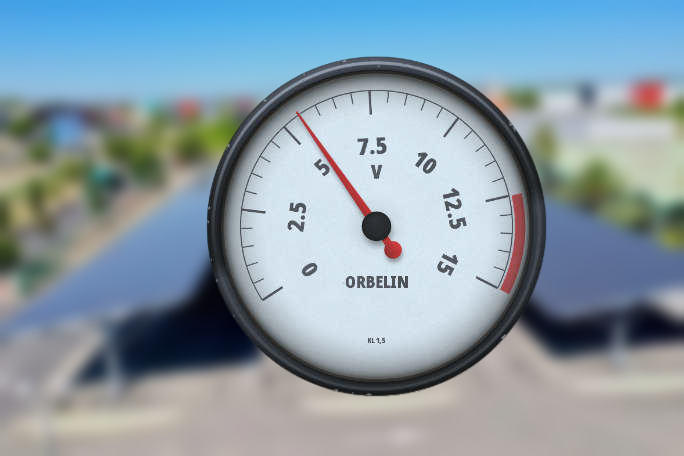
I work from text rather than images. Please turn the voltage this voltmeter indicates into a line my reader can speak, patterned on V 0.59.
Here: V 5.5
